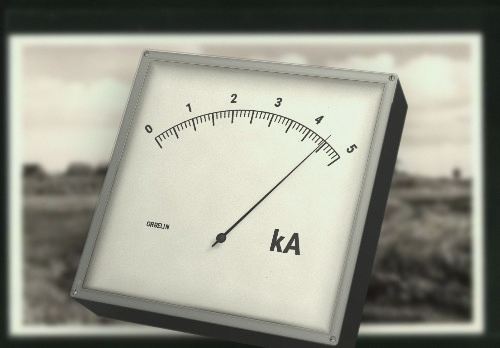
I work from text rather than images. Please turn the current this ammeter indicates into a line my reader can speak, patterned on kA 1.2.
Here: kA 4.5
